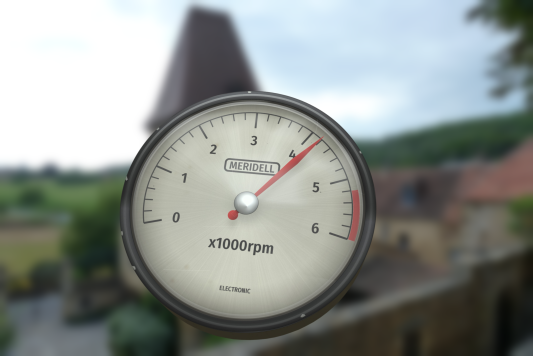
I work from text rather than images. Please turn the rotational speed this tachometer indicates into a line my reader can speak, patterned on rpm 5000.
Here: rpm 4200
